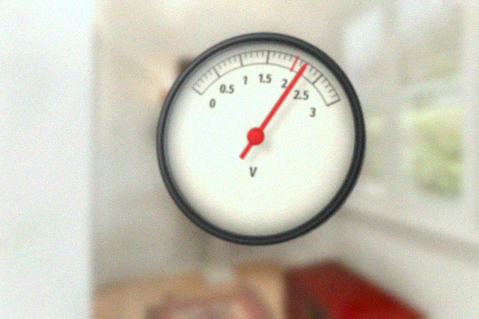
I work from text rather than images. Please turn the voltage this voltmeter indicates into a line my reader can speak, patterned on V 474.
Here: V 2.2
